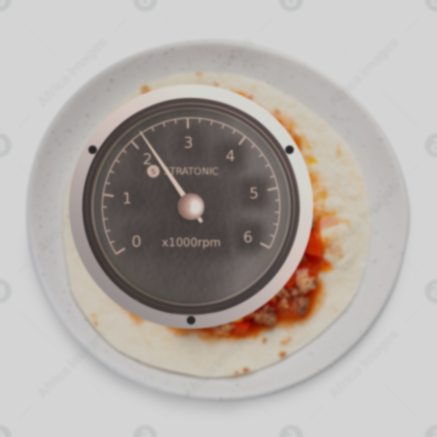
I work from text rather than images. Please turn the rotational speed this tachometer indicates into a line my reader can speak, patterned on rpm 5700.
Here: rpm 2200
